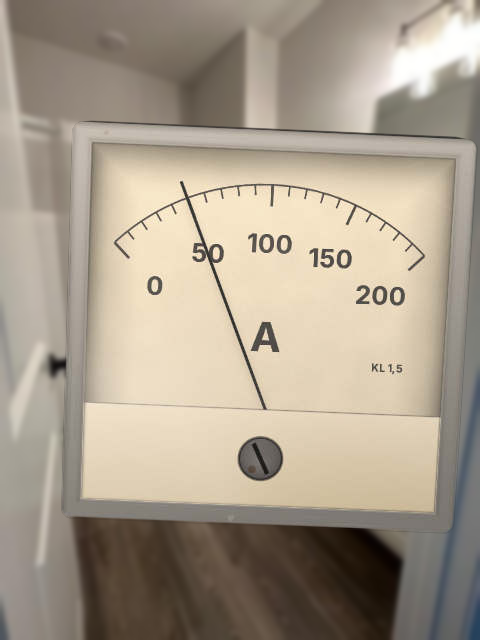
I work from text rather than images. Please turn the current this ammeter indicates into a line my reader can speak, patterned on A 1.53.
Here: A 50
